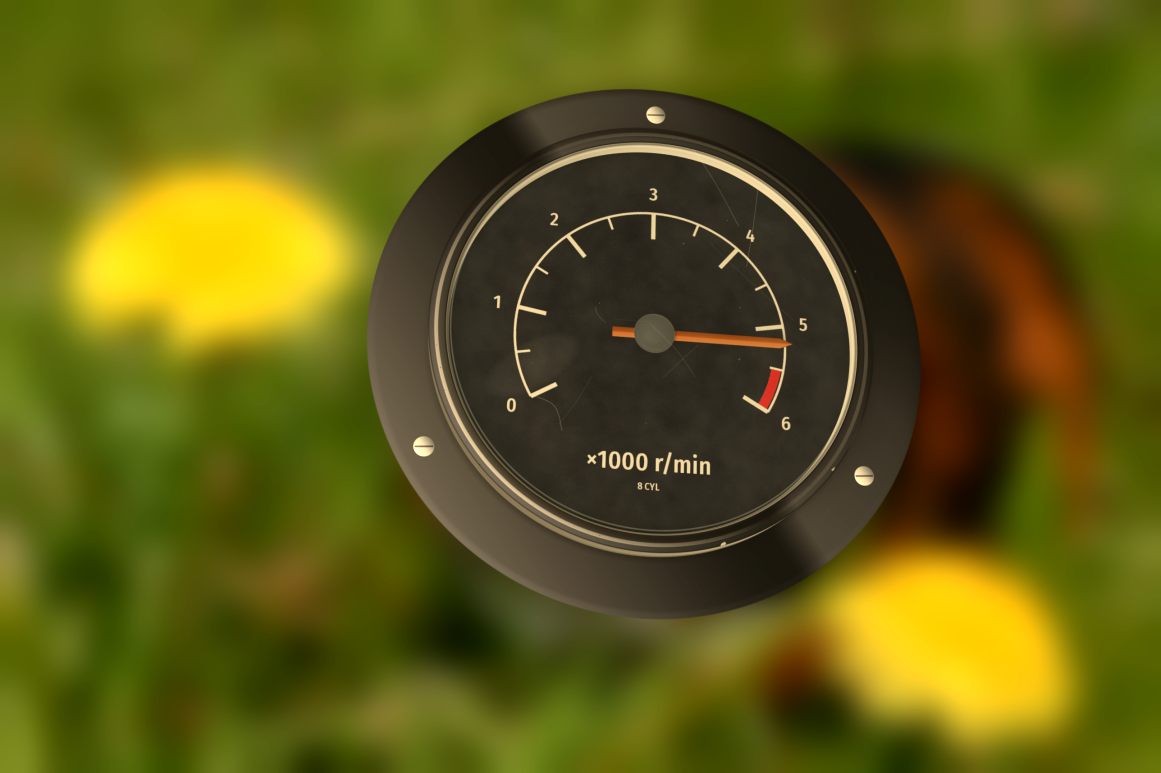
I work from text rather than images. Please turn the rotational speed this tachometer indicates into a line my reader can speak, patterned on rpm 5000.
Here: rpm 5250
